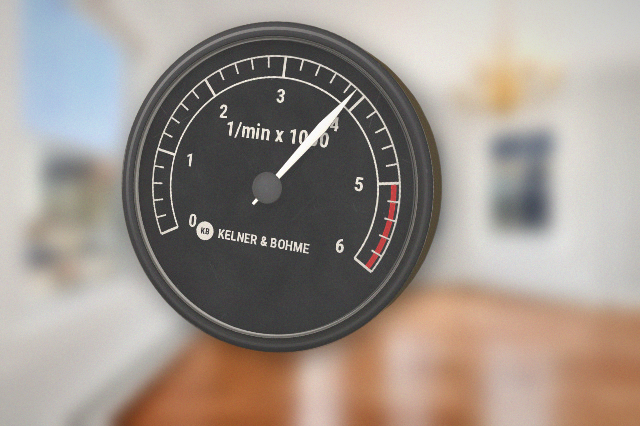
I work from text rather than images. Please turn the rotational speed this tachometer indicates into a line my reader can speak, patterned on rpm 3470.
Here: rpm 3900
